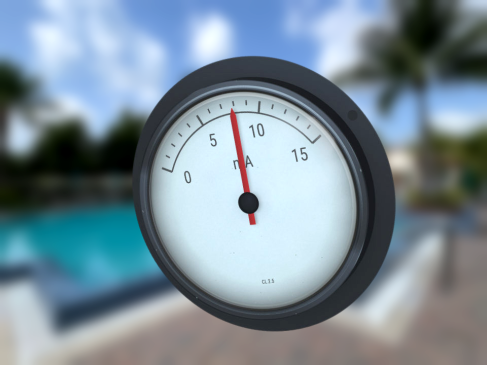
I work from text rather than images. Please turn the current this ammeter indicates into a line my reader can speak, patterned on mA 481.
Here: mA 8
